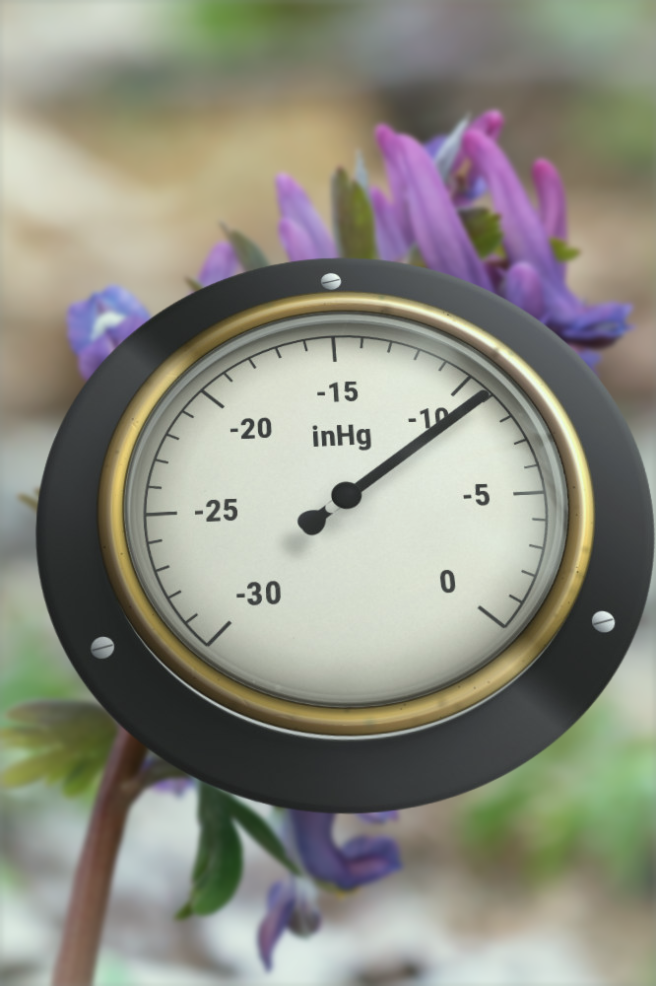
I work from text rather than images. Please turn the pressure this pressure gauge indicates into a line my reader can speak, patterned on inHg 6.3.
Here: inHg -9
